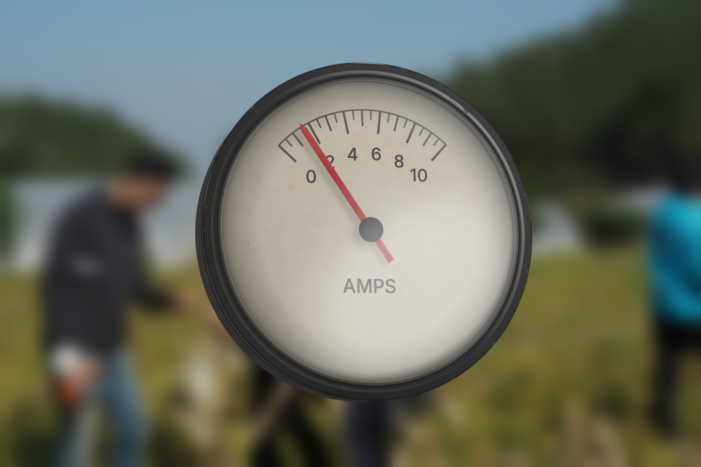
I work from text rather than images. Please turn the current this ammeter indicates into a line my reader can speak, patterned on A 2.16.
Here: A 1.5
